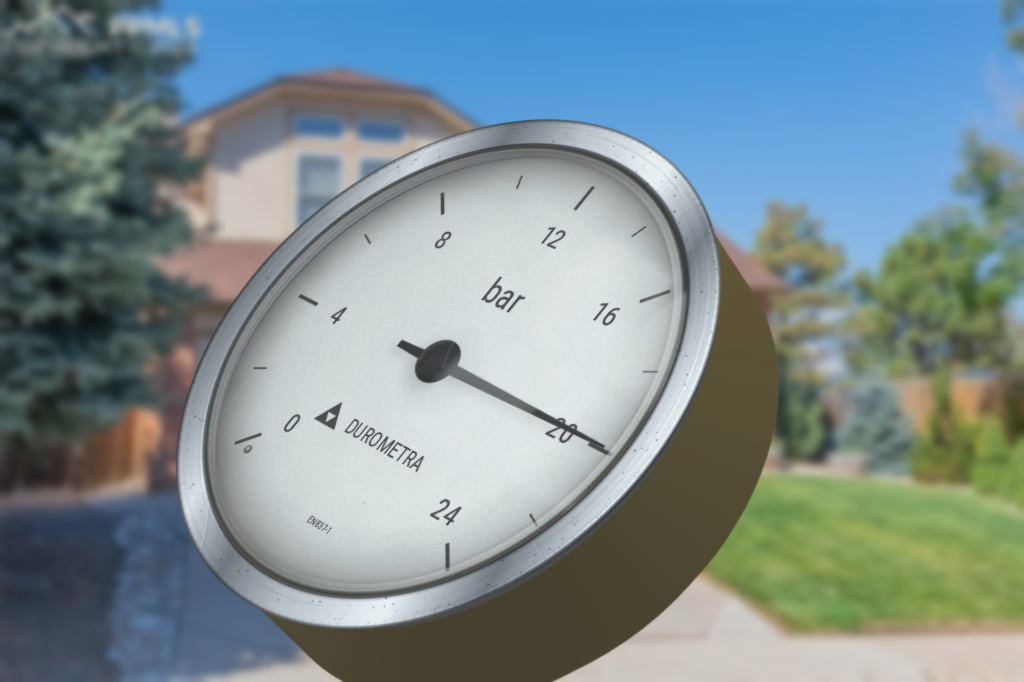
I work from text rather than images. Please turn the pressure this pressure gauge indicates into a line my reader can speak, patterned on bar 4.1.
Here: bar 20
